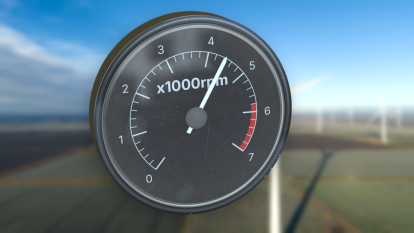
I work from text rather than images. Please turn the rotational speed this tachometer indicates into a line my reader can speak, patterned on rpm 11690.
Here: rpm 4400
